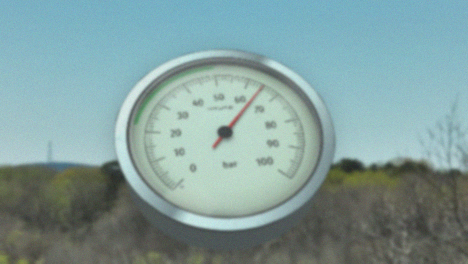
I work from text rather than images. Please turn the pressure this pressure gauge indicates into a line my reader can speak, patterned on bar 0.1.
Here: bar 65
